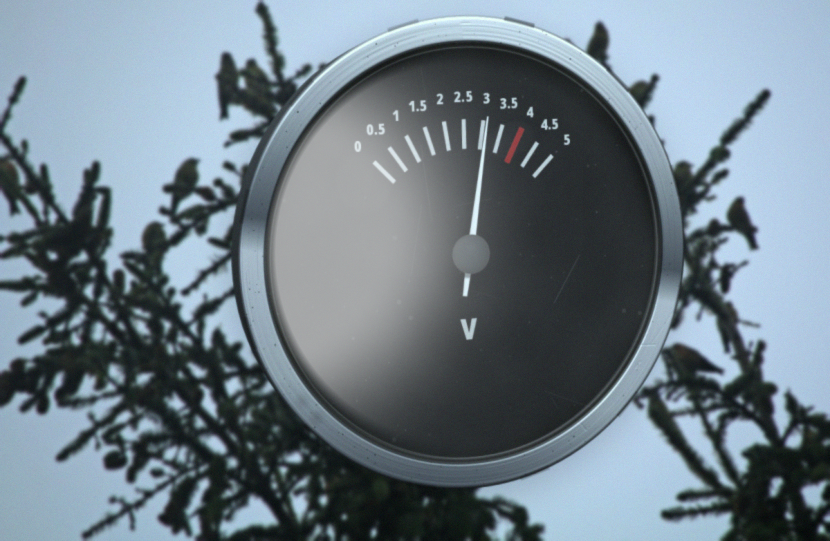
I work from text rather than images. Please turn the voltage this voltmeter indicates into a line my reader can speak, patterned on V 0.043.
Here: V 3
